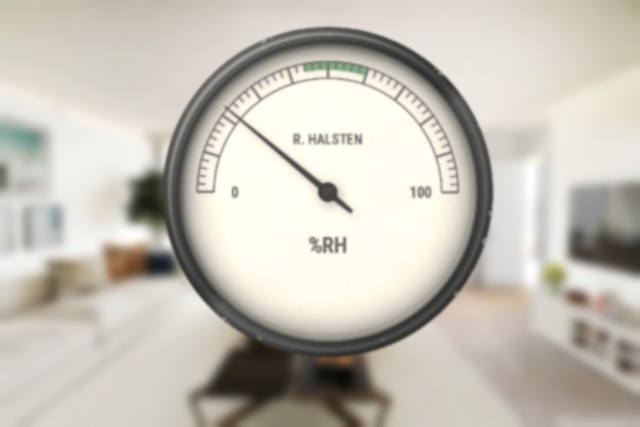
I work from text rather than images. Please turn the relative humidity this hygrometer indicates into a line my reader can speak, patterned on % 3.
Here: % 22
